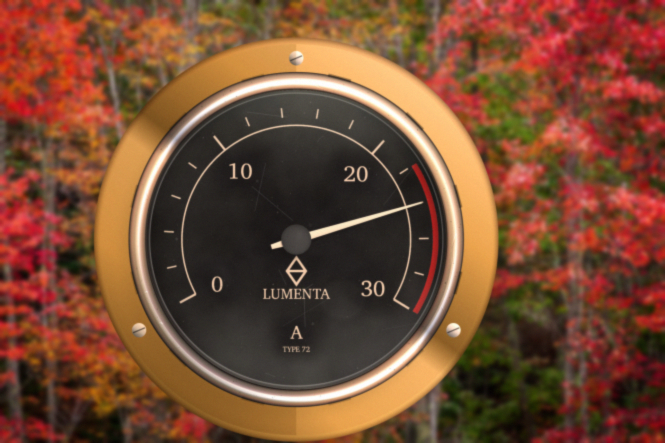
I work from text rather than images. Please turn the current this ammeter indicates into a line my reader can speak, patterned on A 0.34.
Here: A 24
